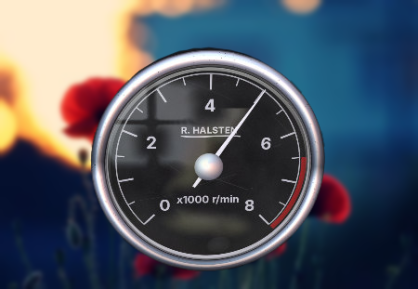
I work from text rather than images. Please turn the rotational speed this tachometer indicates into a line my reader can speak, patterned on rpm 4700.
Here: rpm 5000
